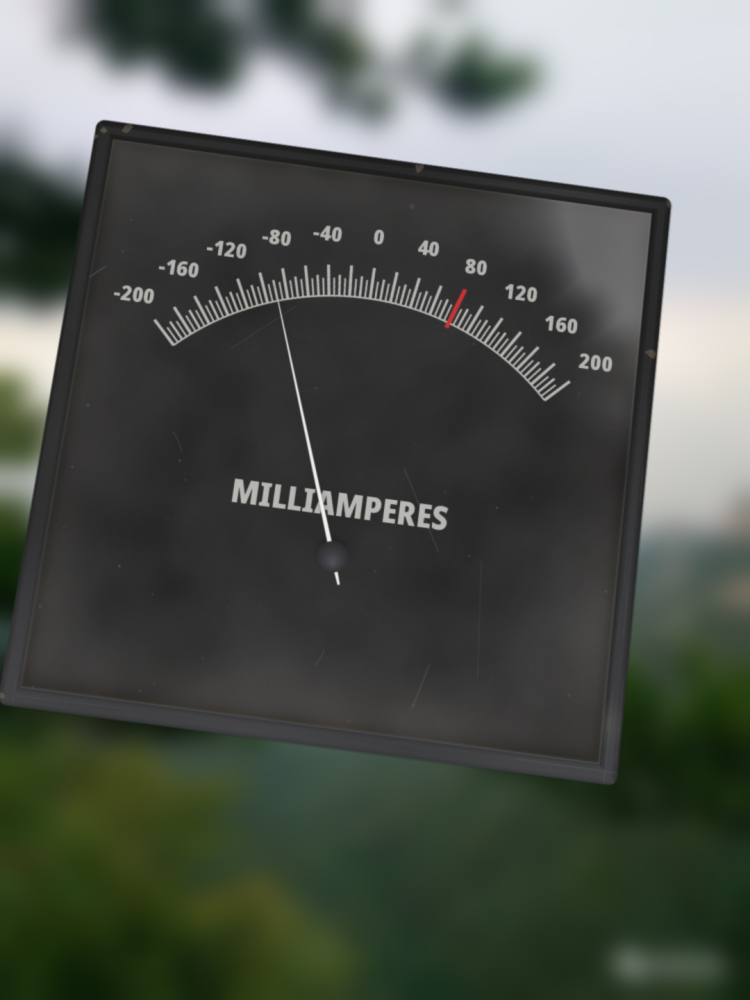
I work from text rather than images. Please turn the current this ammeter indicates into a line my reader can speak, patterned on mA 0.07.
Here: mA -90
